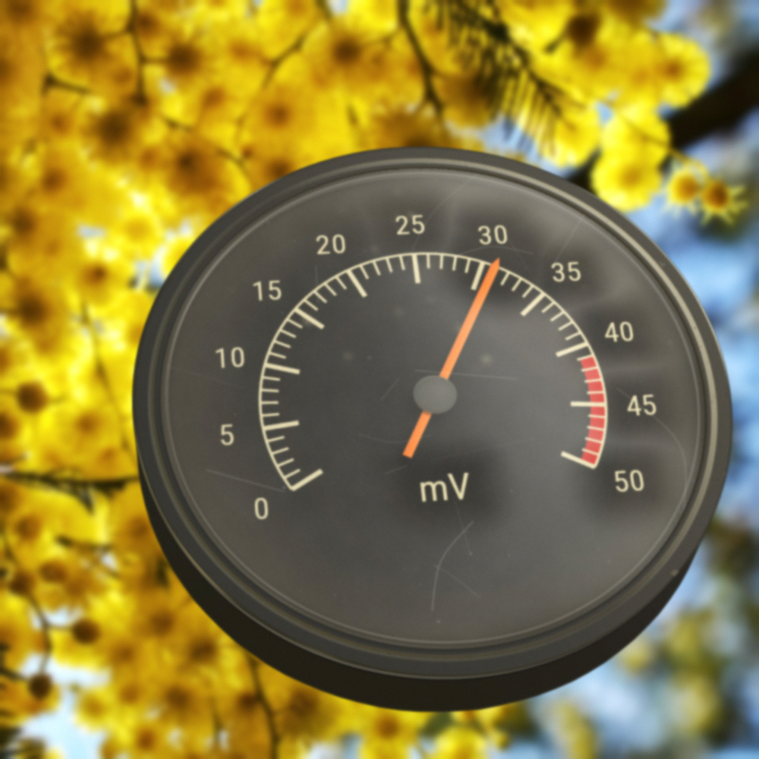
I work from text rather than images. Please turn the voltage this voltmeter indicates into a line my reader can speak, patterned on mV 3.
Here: mV 31
